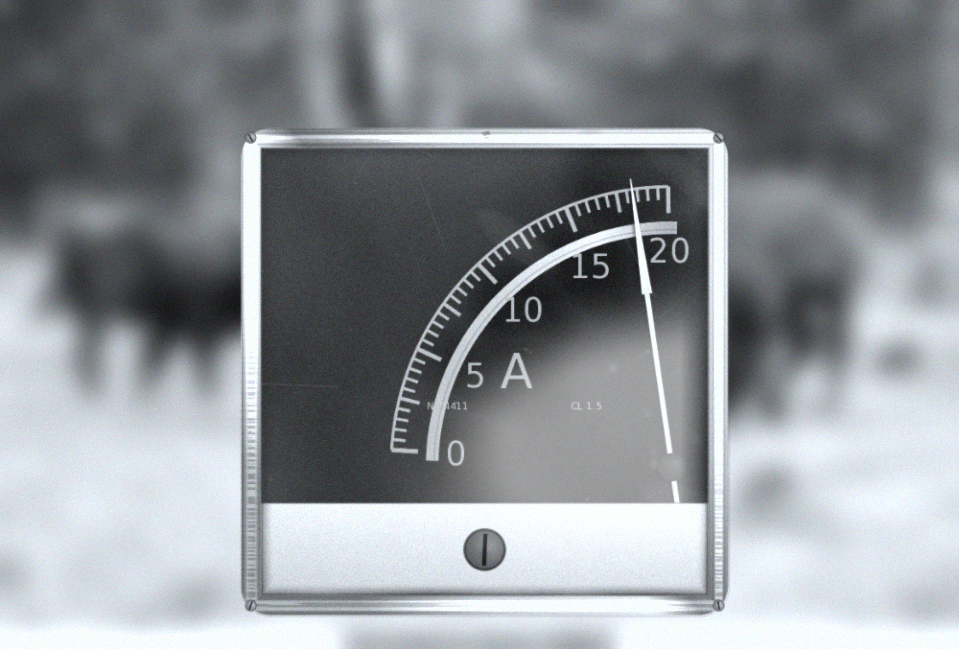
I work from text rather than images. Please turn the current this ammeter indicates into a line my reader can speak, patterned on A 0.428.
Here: A 18.25
